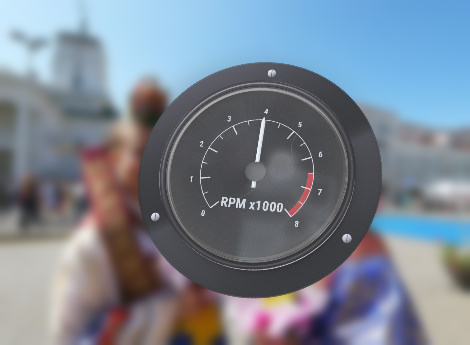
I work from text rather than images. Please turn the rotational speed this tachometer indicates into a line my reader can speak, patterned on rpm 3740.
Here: rpm 4000
